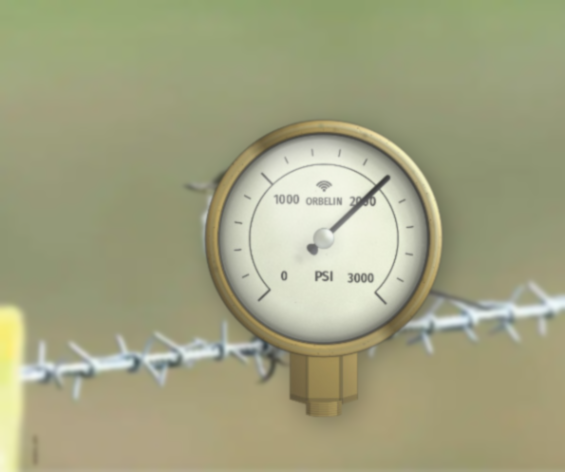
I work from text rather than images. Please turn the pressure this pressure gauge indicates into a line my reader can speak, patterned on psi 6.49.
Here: psi 2000
